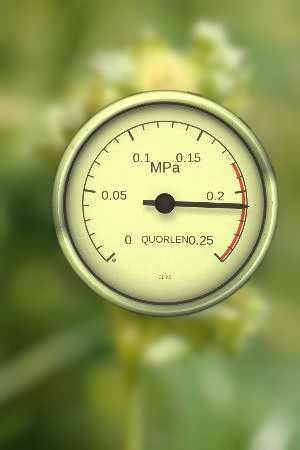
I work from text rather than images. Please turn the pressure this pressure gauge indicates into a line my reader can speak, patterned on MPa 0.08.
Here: MPa 0.21
